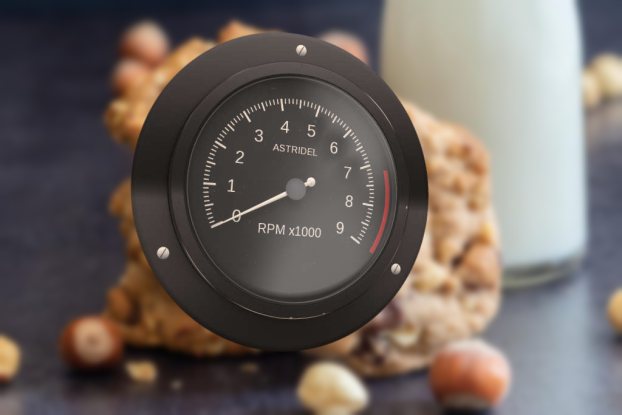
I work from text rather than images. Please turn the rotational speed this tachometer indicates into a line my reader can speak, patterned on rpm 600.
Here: rpm 0
